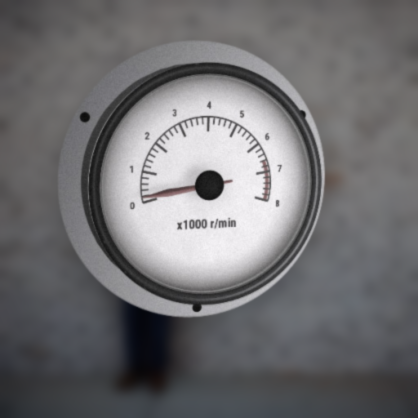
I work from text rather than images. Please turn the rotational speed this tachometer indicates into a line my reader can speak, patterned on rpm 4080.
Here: rpm 200
